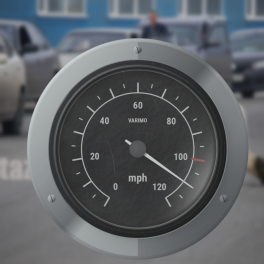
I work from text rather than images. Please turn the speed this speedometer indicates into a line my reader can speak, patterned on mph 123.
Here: mph 110
